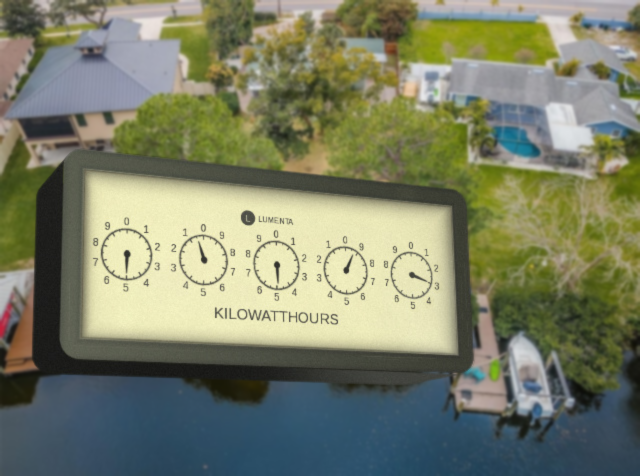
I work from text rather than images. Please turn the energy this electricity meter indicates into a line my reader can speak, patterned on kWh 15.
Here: kWh 50493
